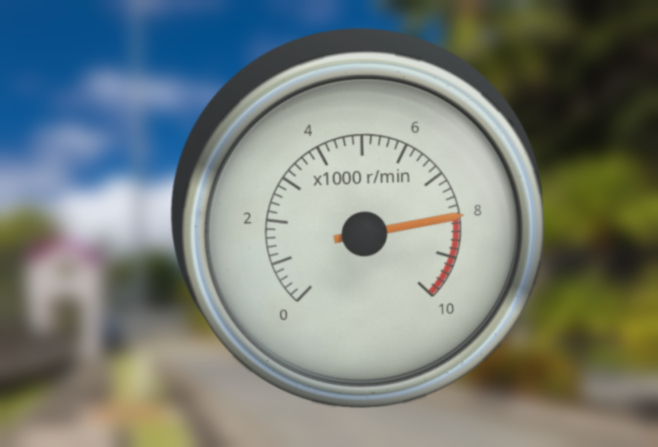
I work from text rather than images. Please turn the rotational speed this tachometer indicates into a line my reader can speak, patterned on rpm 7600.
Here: rpm 8000
